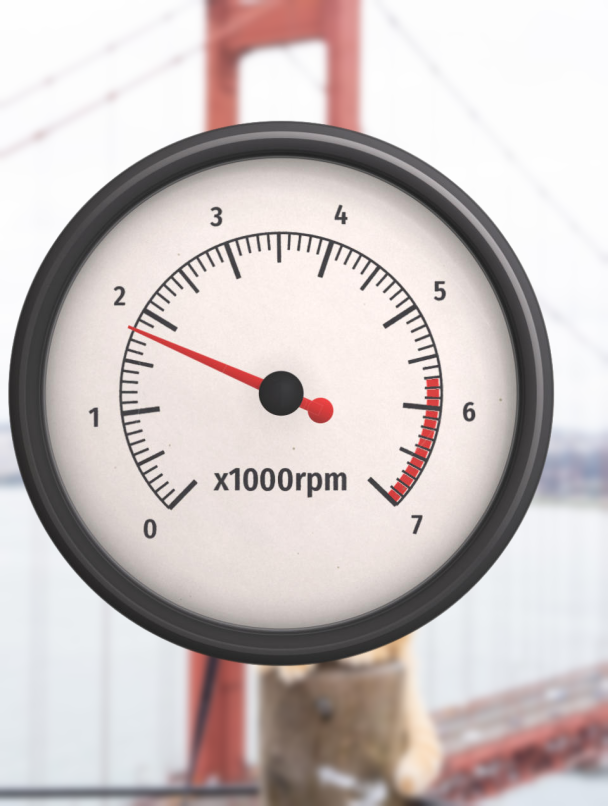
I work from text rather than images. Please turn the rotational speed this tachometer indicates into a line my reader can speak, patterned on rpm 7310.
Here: rpm 1800
